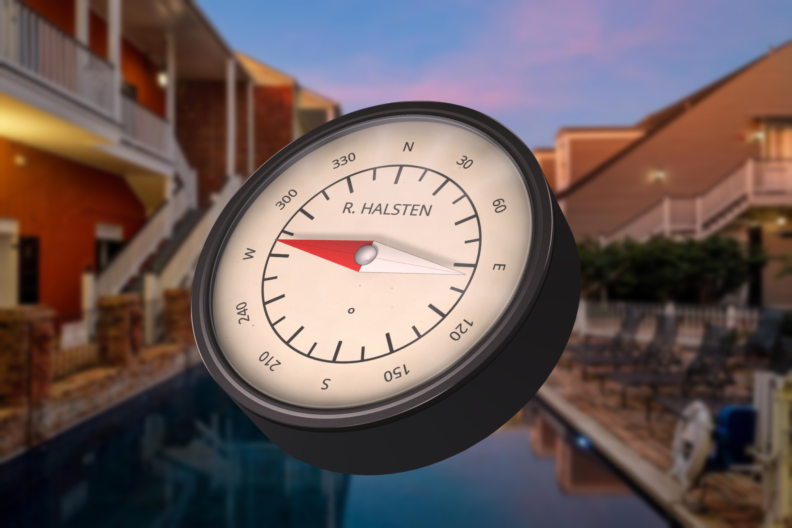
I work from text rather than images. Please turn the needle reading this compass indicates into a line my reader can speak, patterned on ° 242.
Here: ° 277.5
